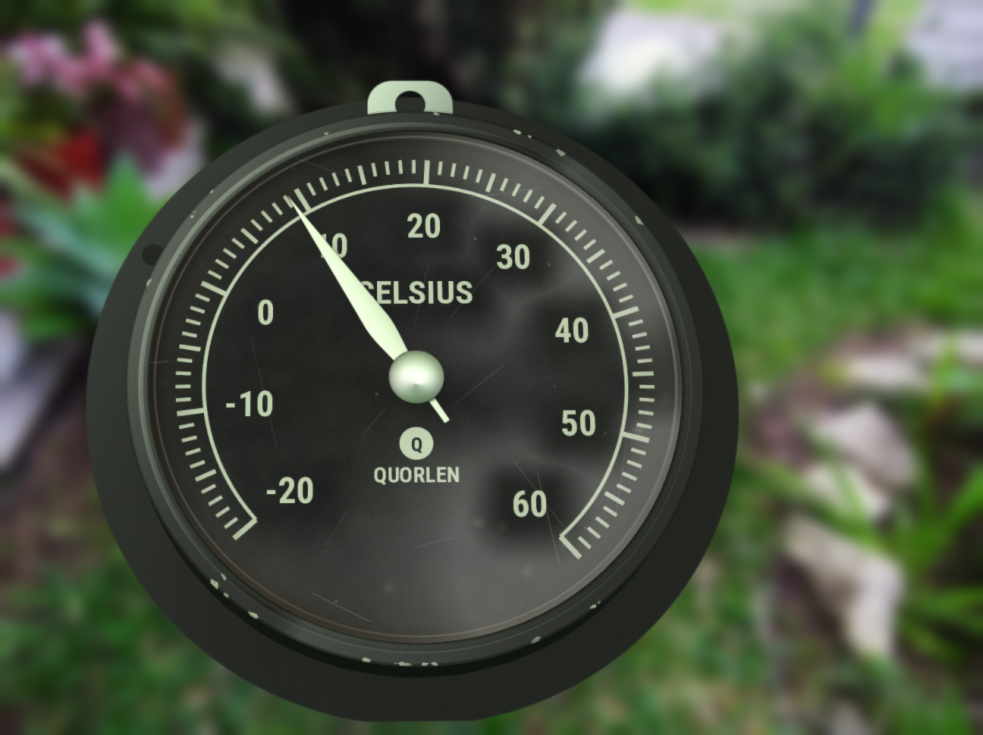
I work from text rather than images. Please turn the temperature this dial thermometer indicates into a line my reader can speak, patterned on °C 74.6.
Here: °C 9
